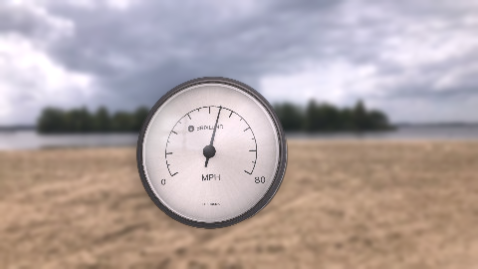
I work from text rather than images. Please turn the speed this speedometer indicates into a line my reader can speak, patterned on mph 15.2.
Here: mph 45
